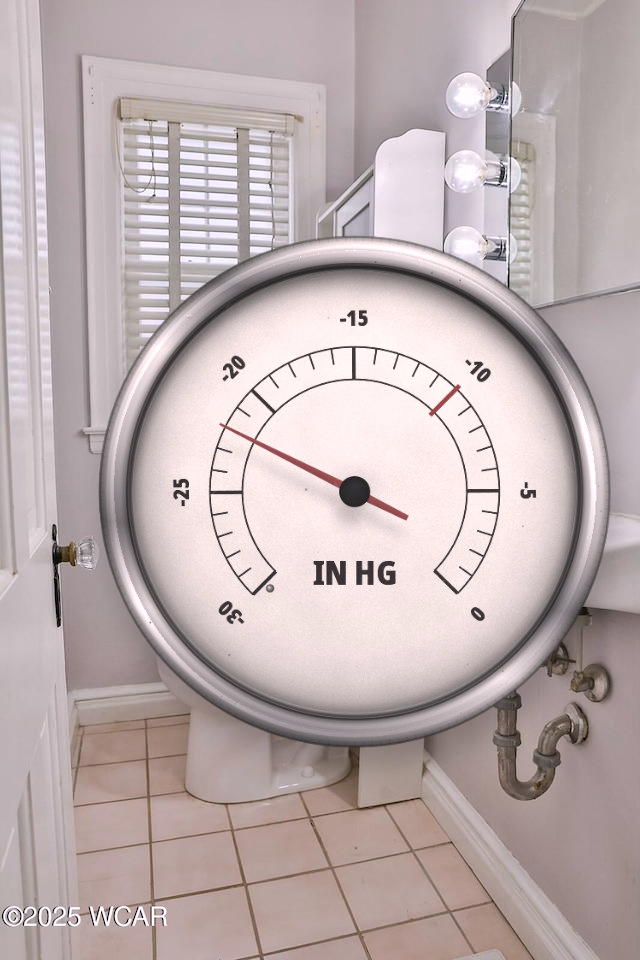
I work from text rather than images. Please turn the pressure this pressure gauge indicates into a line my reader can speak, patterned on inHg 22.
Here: inHg -22
